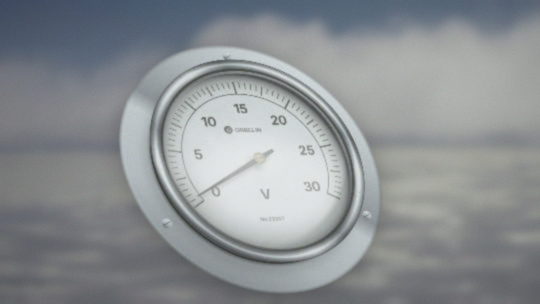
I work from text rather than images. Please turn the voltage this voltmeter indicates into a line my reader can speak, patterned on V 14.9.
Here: V 0.5
